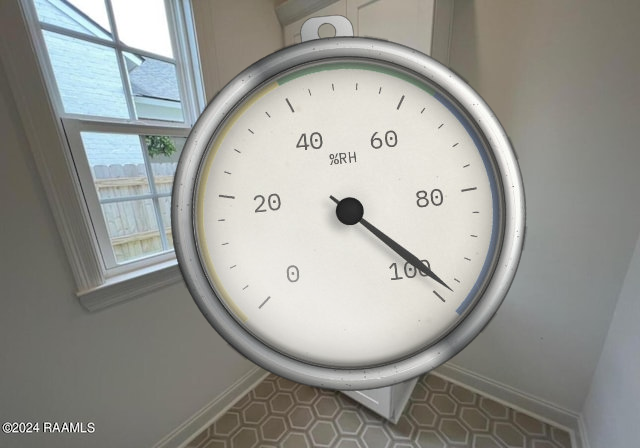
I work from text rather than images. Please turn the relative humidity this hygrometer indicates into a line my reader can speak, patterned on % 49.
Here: % 98
